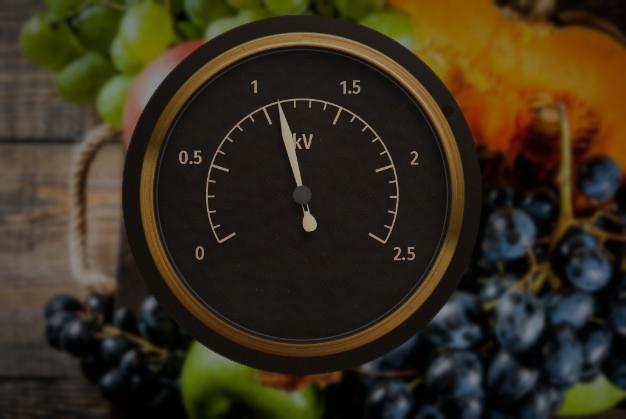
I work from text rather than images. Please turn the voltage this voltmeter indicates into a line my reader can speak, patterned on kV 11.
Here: kV 1.1
